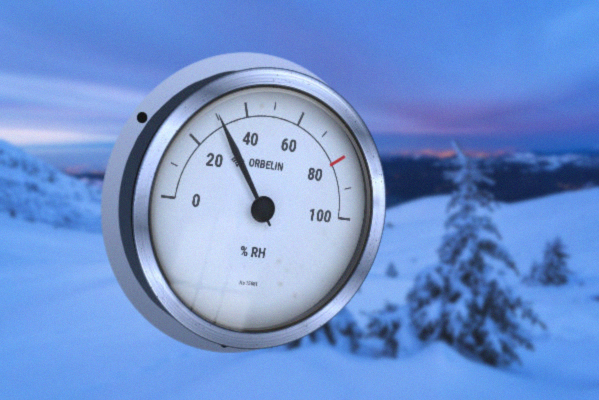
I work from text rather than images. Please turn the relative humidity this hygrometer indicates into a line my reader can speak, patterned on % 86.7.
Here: % 30
